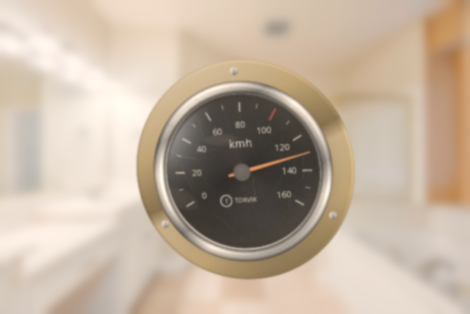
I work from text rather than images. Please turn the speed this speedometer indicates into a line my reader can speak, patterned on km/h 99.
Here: km/h 130
